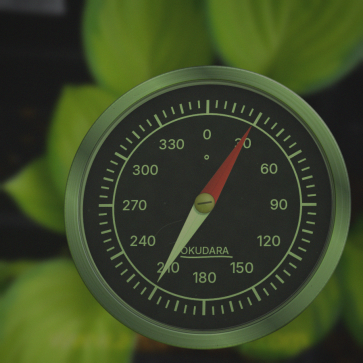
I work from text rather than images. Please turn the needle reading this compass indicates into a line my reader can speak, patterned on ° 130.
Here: ° 30
